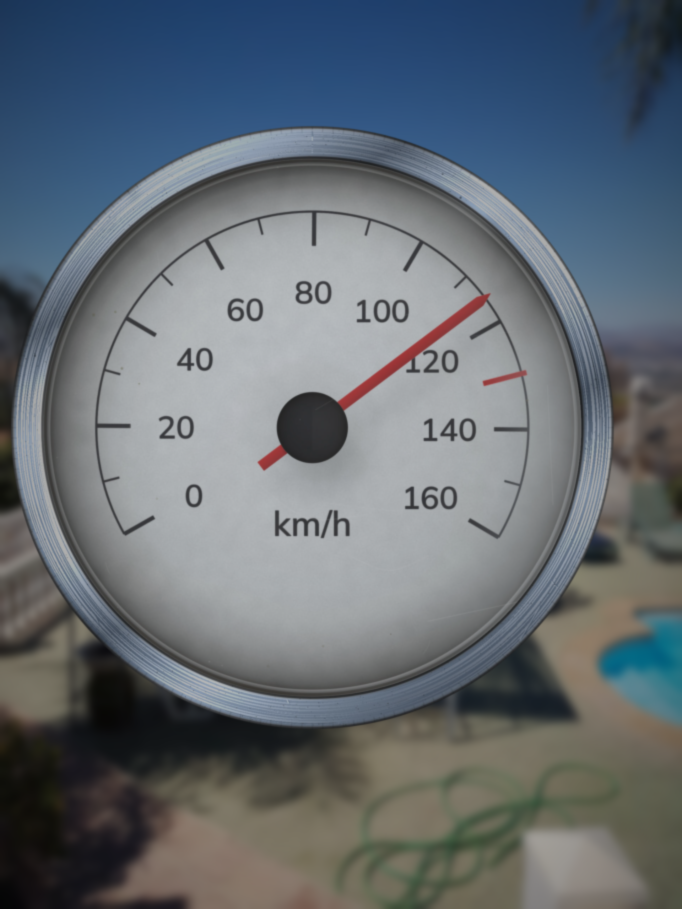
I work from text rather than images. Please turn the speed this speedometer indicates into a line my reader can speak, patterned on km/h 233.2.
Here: km/h 115
